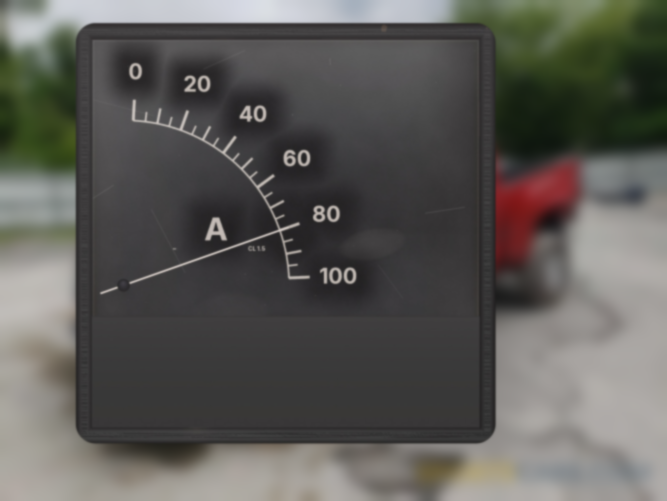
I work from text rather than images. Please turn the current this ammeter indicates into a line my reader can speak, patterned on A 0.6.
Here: A 80
